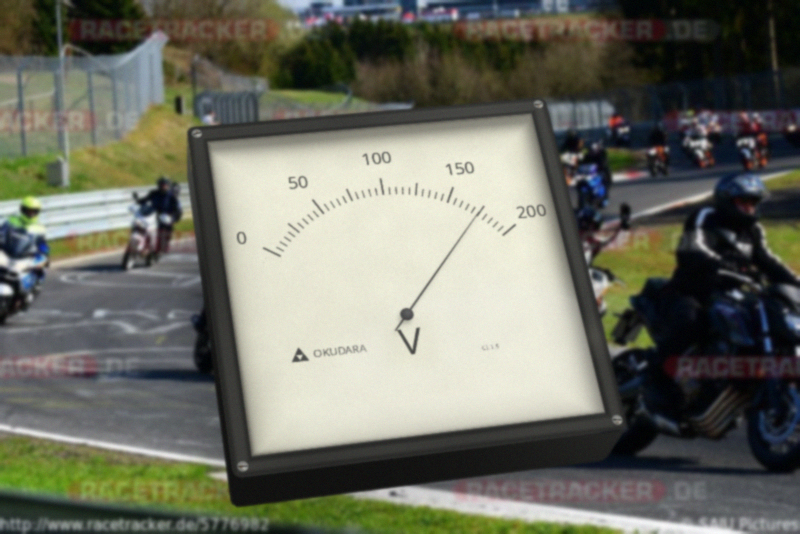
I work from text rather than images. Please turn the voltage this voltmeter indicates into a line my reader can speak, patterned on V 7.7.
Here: V 175
